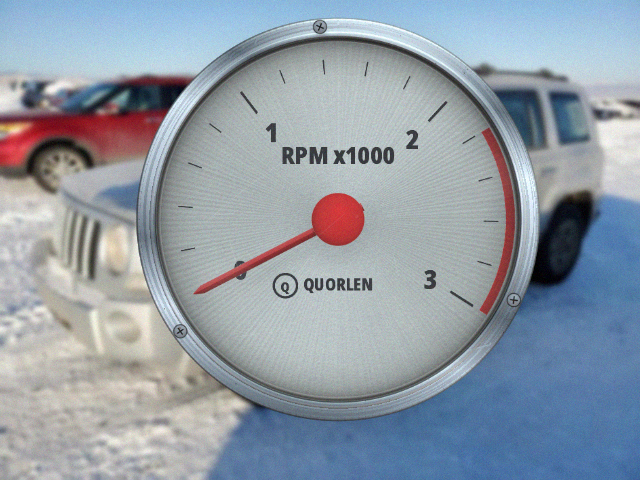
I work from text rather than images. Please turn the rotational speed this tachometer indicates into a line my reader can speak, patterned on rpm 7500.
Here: rpm 0
